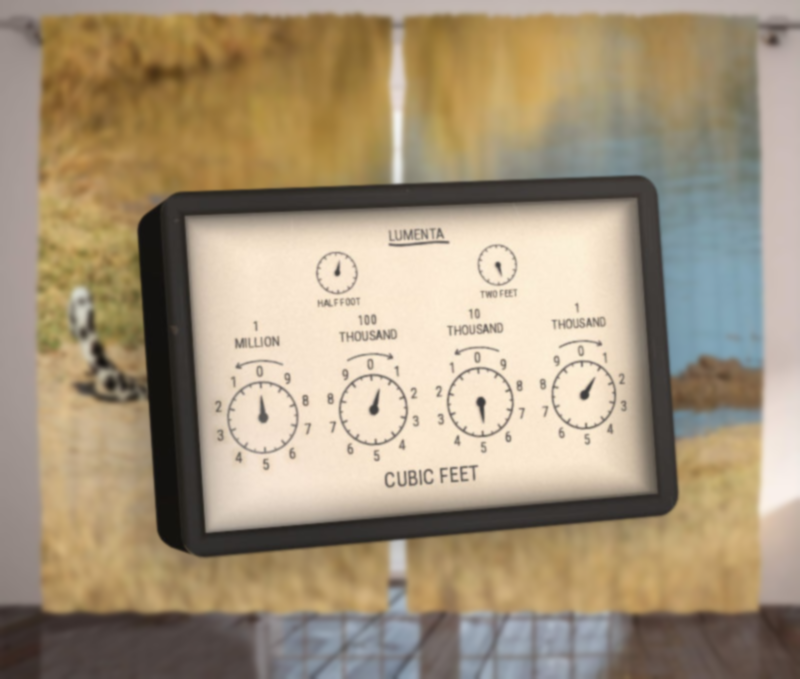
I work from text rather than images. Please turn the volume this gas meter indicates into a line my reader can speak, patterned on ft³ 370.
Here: ft³ 5100
